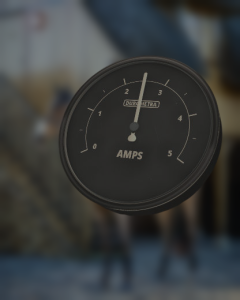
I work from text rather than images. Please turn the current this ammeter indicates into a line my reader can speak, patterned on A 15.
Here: A 2.5
